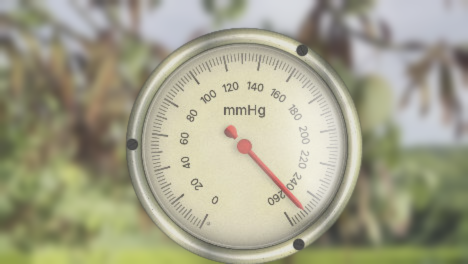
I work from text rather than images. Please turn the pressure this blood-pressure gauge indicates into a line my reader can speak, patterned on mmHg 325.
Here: mmHg 250
